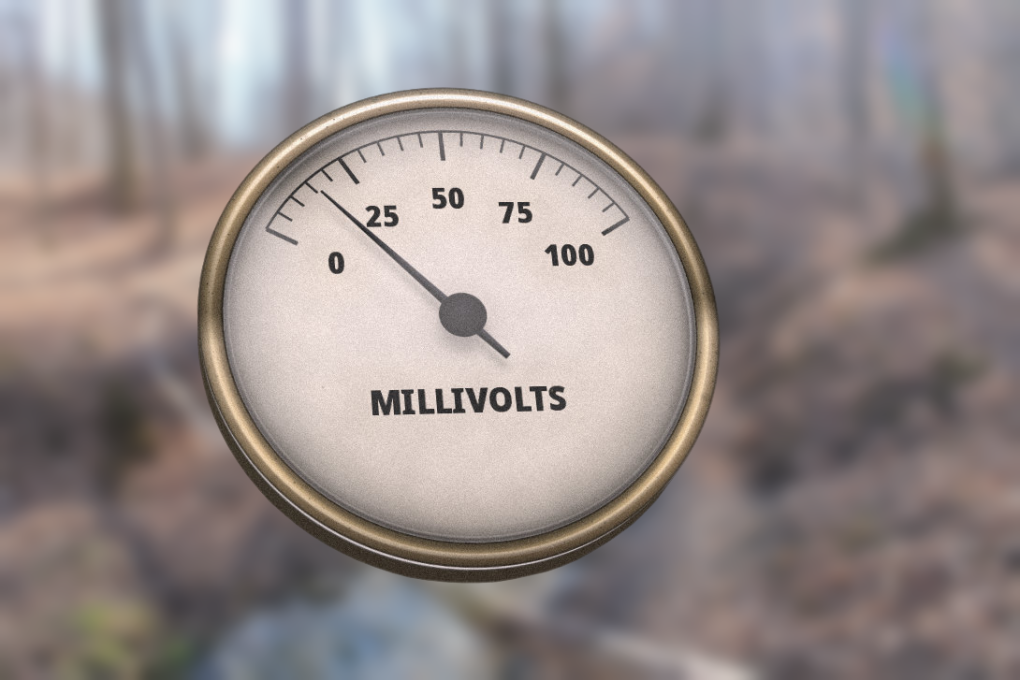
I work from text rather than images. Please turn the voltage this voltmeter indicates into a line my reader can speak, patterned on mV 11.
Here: mV 15
